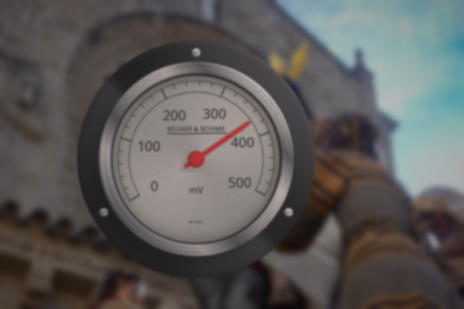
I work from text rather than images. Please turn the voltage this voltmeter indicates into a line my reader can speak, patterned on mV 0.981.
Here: mV 370
